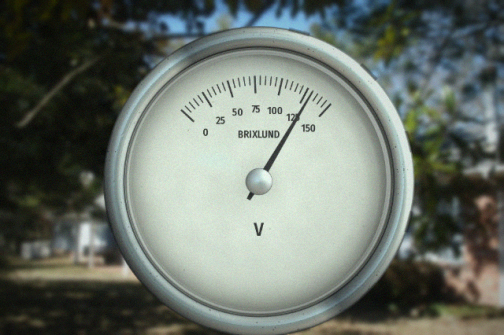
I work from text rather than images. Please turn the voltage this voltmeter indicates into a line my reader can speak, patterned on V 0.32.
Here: V 130
